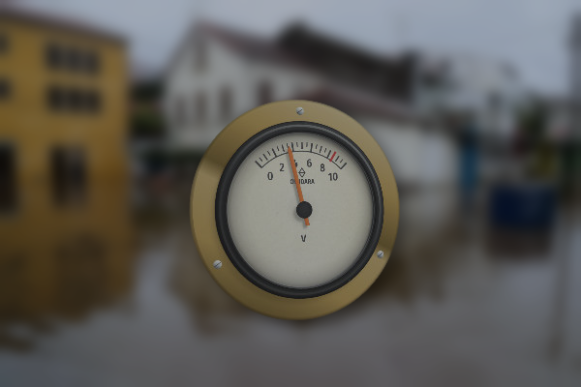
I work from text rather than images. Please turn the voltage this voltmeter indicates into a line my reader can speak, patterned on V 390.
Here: V 3.5
